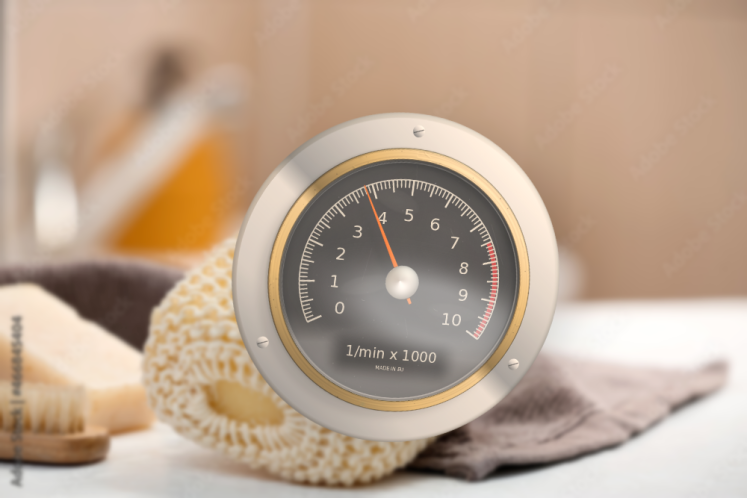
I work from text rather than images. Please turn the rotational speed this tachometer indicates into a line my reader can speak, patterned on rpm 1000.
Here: rpm 3800
